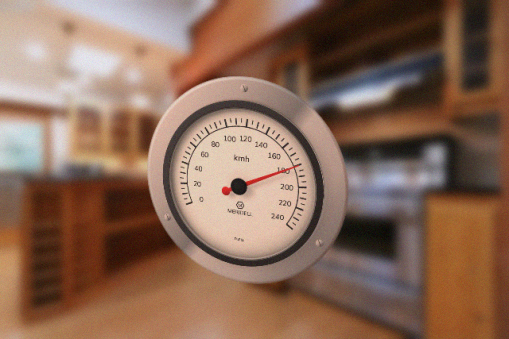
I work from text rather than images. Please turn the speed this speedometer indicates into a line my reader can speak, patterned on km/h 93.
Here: km/h 180
